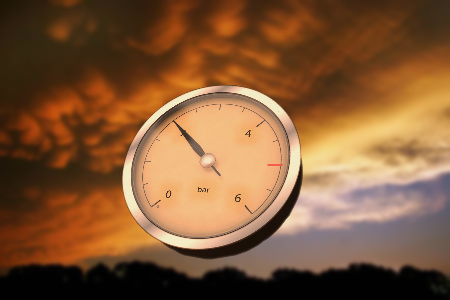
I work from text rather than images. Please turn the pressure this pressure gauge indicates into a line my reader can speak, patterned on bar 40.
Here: bar 2
